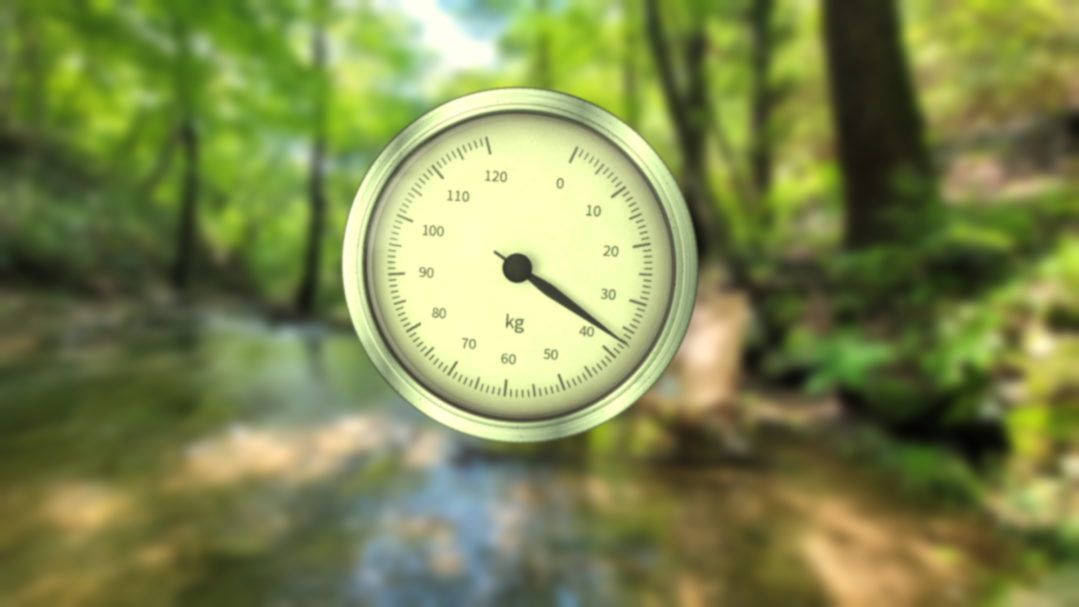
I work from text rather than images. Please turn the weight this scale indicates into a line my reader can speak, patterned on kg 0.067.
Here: kg 37
